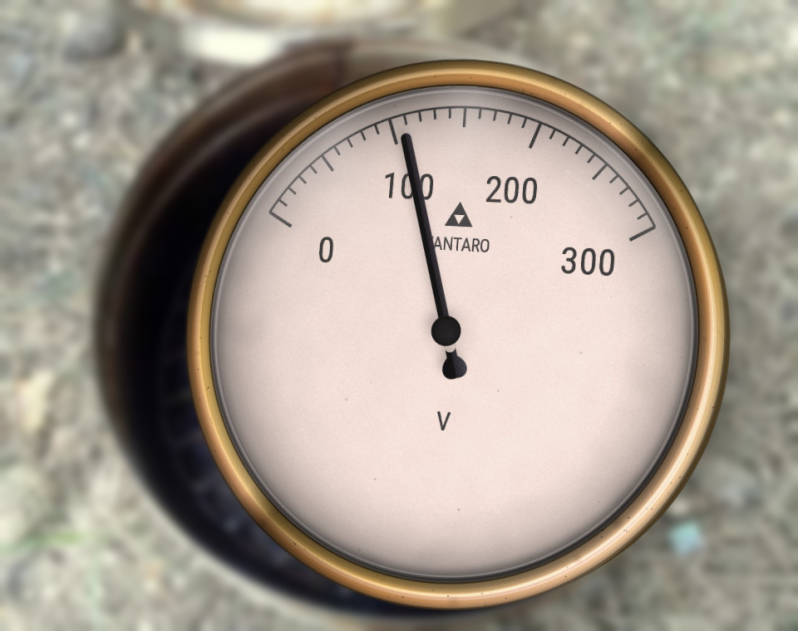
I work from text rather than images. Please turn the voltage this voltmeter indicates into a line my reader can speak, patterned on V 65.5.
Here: V 110
